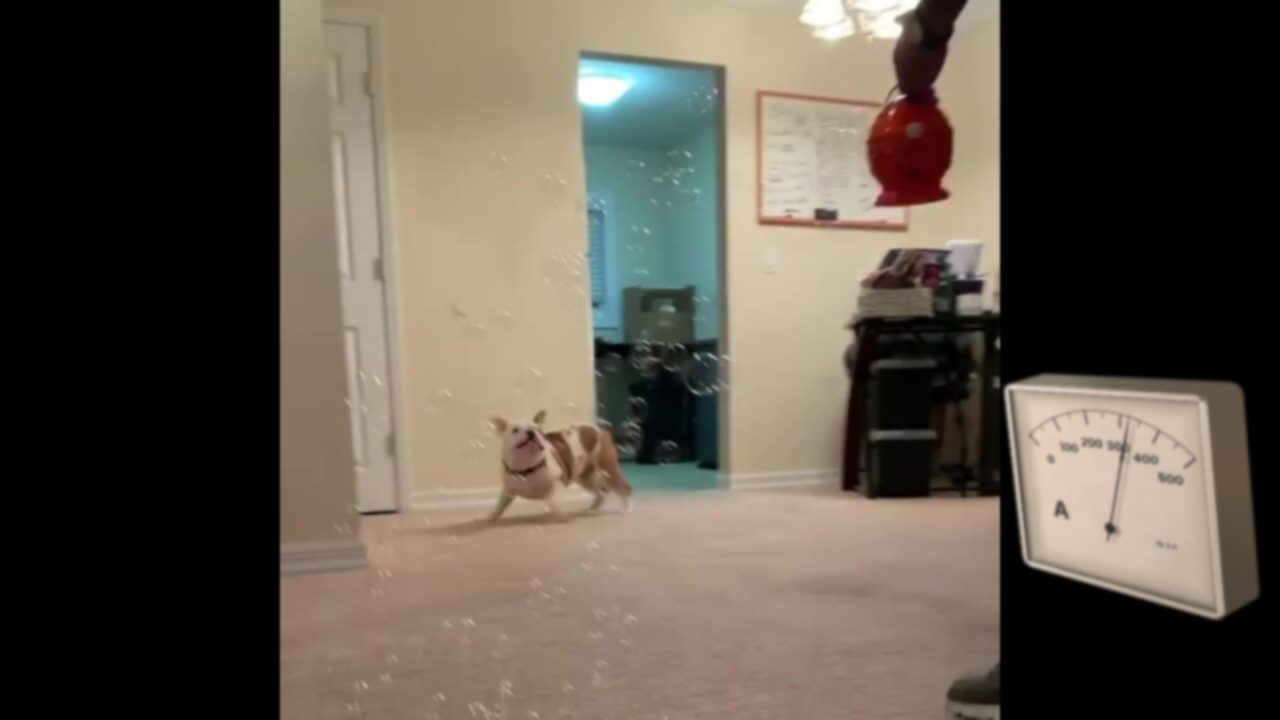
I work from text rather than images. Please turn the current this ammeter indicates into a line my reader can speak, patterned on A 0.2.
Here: A 325
